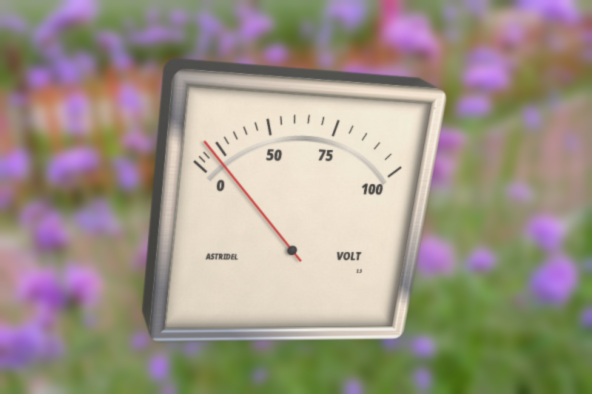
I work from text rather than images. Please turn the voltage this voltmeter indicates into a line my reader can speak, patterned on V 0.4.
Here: V 20
